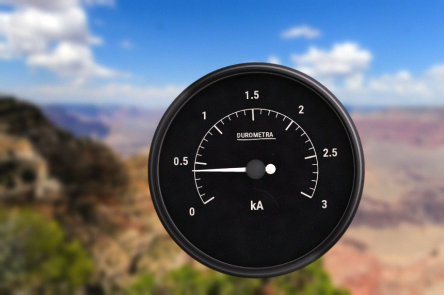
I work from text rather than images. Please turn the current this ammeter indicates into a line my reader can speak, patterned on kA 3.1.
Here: kA 0.4
